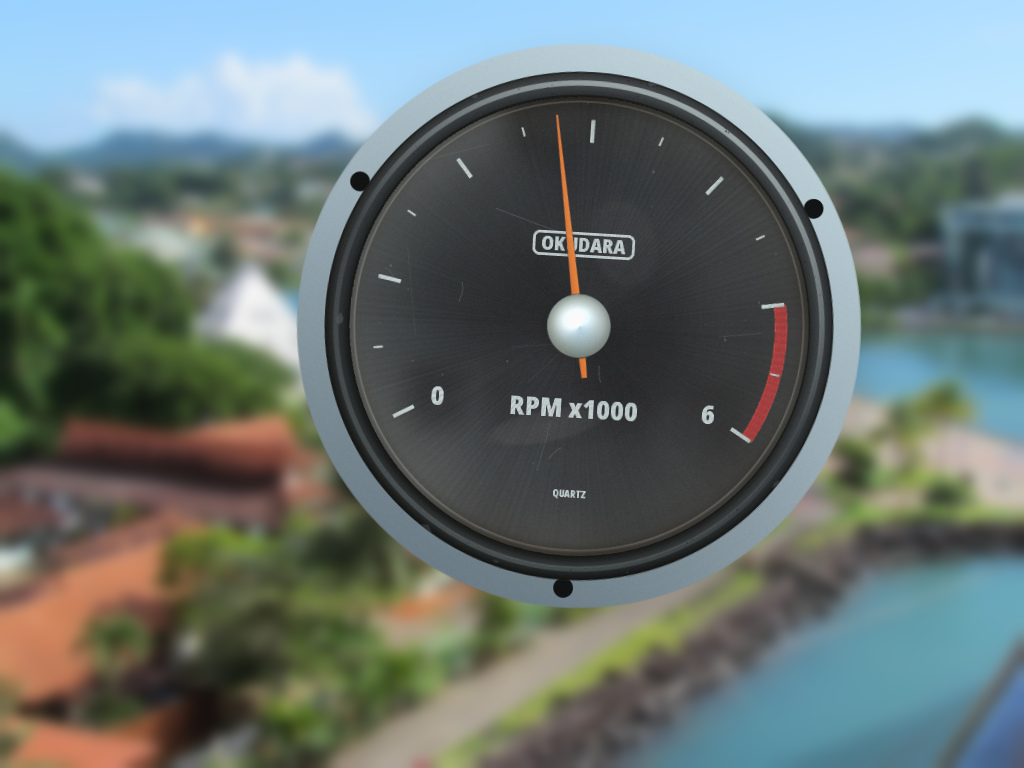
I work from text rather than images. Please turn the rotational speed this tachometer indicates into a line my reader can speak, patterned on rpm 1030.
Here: rpm 2750
